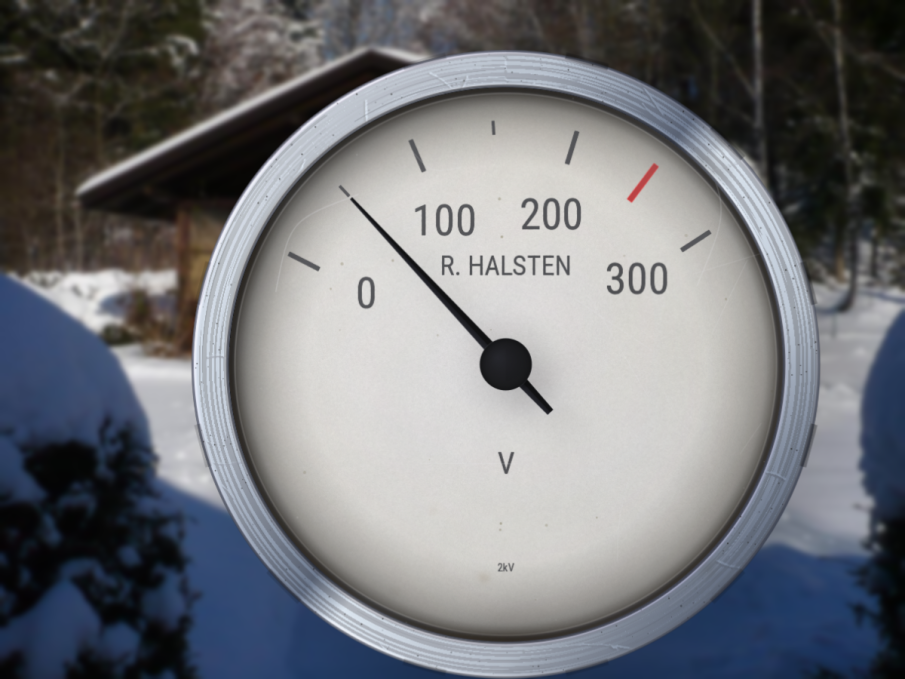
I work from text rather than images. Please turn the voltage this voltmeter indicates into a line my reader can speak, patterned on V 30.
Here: V 50
